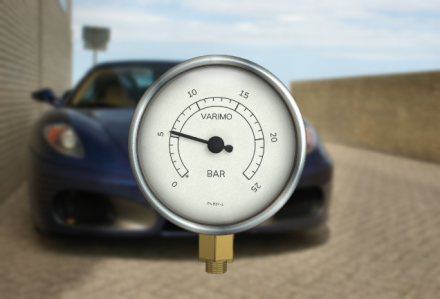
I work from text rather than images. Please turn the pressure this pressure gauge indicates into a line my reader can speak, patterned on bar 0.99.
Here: bar 5.5
